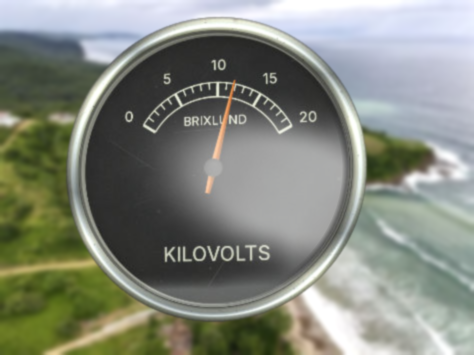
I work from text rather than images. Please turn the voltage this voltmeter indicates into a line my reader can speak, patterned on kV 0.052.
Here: kV 12
